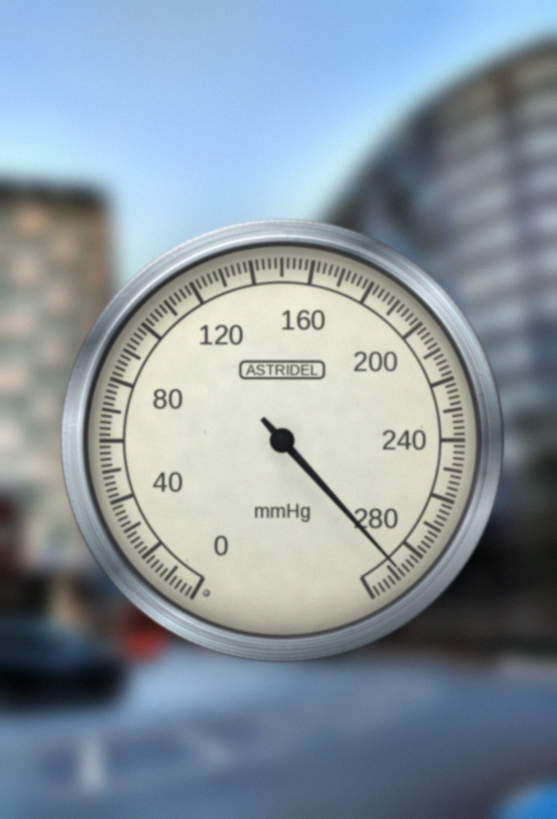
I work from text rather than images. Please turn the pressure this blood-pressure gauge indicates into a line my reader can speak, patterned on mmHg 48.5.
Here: mmHg 288
